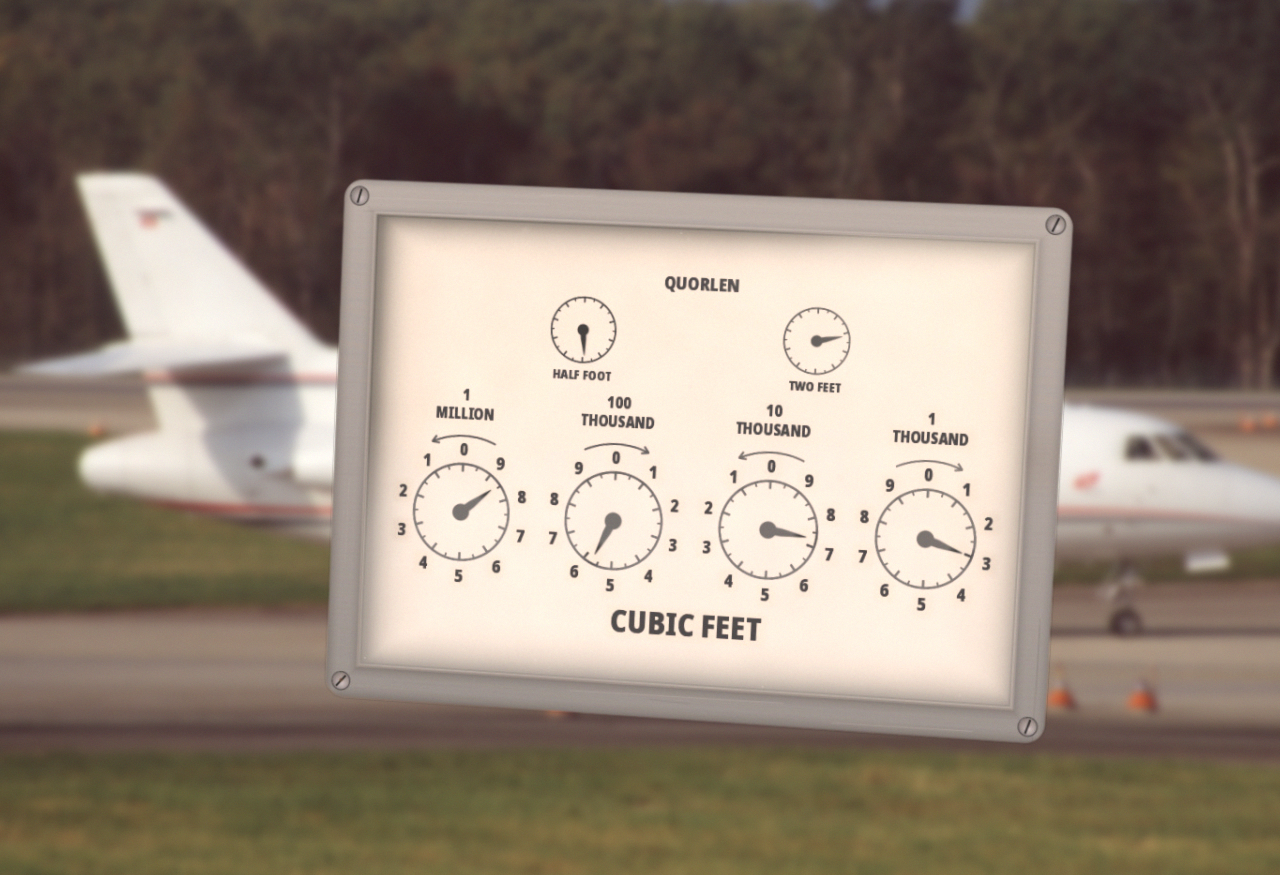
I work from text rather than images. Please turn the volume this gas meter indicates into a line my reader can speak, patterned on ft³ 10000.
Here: ft³ 857300
